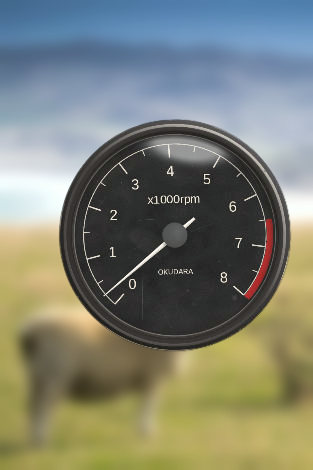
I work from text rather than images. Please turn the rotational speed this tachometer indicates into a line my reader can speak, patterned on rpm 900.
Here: rpm 250
